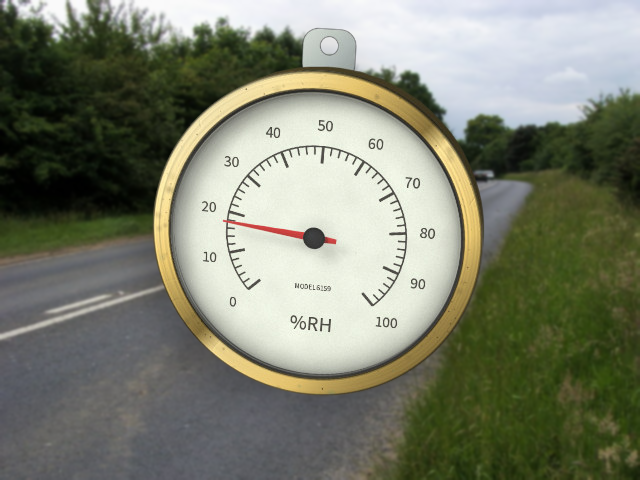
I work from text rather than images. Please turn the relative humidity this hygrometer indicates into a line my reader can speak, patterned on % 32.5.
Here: % 18
